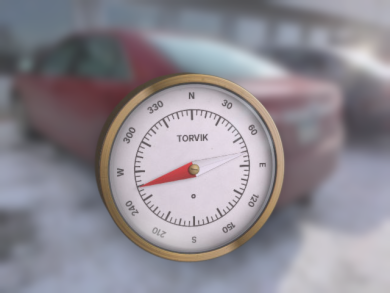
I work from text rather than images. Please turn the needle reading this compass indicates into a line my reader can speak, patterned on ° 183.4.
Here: ° 255
